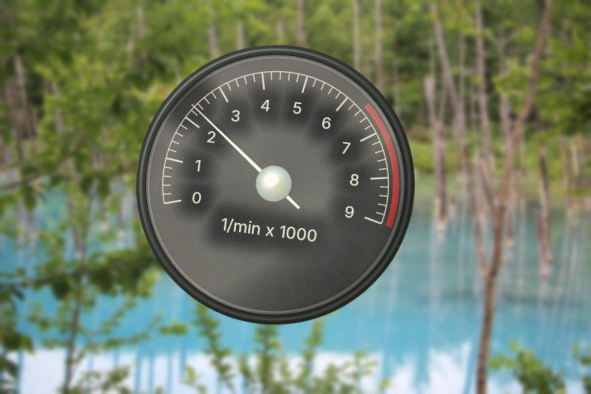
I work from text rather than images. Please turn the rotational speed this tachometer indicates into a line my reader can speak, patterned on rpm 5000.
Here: rpm 2300
